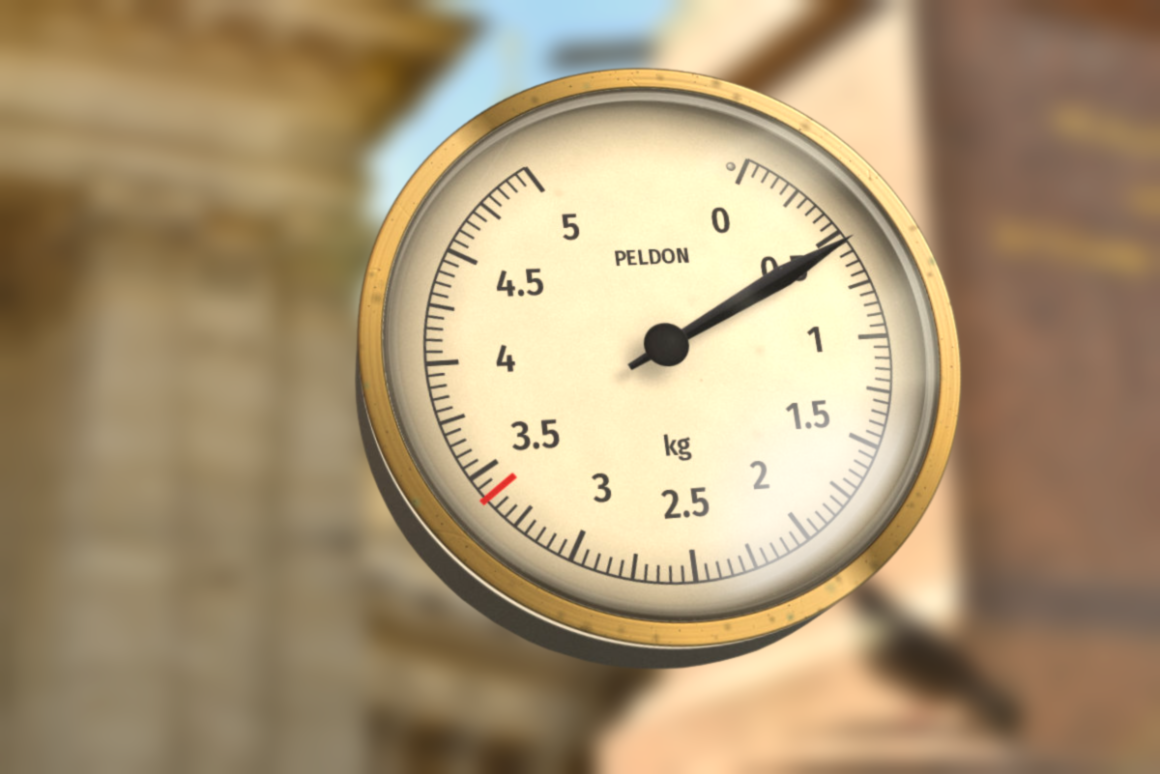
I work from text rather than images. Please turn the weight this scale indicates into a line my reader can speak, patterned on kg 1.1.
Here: kg 0.55
